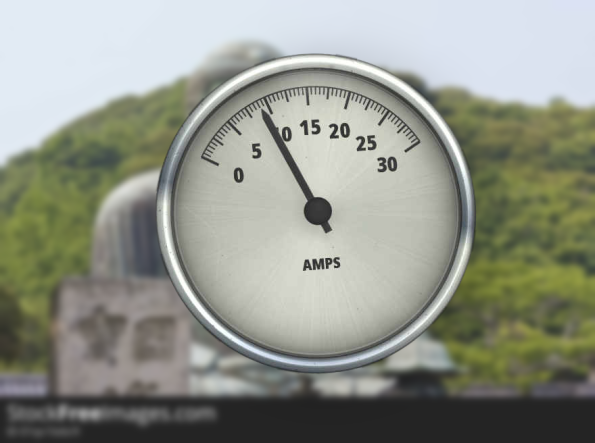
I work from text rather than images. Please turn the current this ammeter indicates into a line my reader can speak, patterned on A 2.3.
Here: A 9
